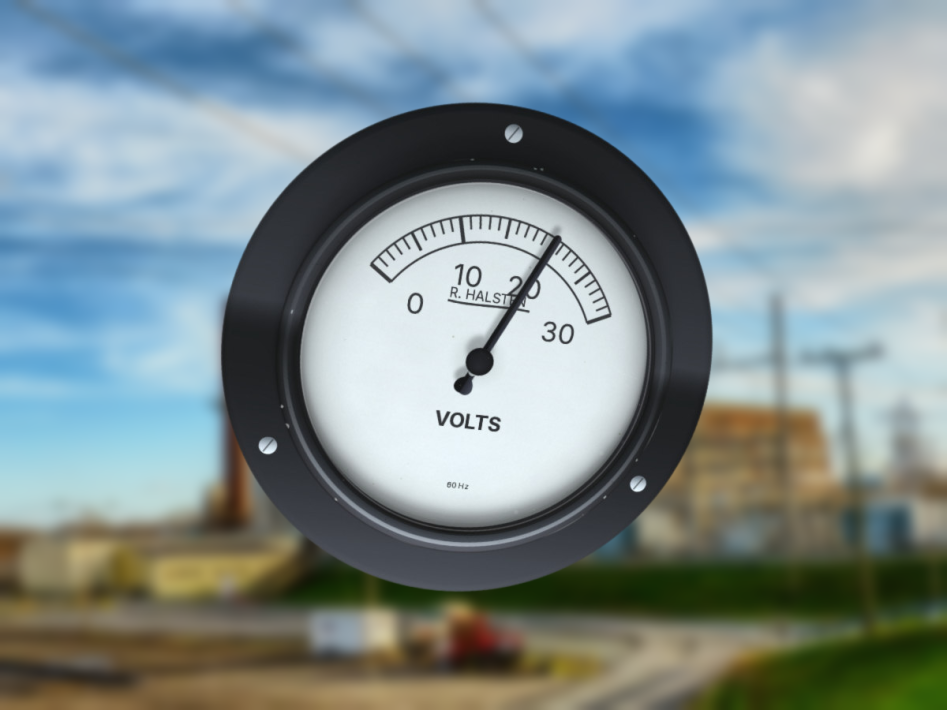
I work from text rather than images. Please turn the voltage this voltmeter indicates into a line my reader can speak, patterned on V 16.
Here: V 20
